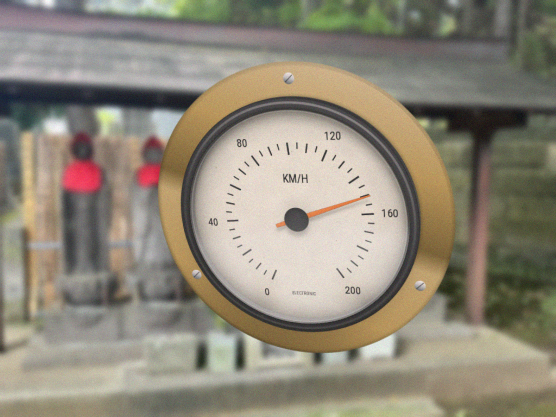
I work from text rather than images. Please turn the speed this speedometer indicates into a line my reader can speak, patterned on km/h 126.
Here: km/h 150
